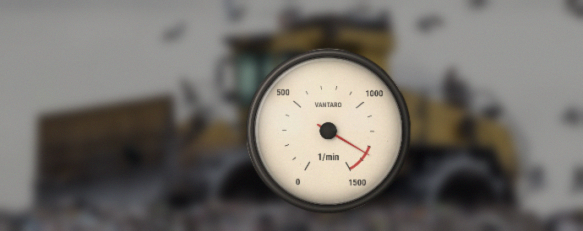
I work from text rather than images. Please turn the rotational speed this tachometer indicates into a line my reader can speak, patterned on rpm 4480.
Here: rpm 1350
